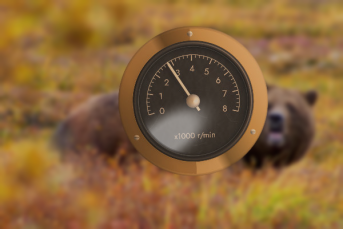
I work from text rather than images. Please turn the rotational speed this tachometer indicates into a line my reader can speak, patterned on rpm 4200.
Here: rpm 2800
